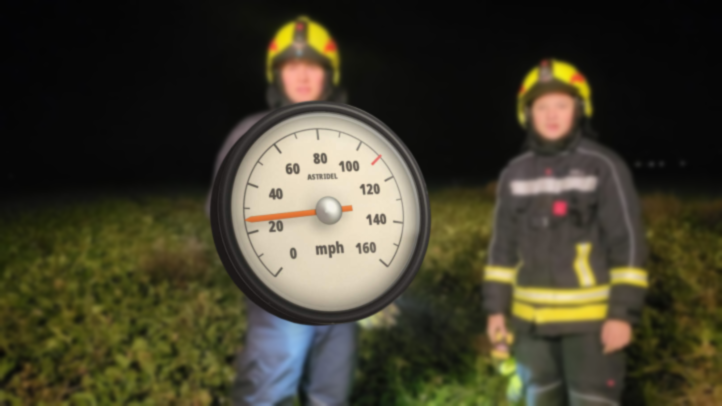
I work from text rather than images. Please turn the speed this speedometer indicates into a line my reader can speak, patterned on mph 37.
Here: mph 25
